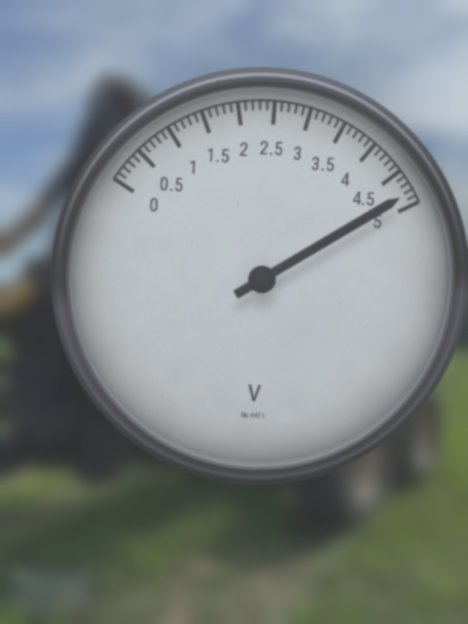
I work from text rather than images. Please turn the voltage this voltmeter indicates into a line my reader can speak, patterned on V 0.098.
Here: V 4.8
